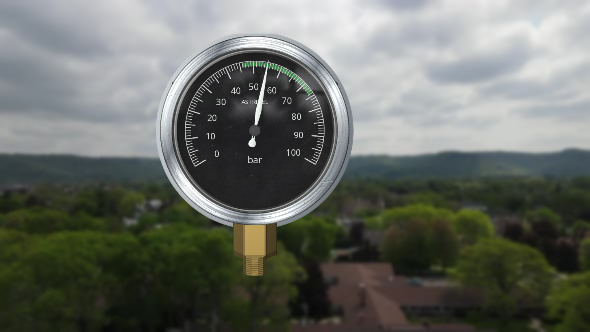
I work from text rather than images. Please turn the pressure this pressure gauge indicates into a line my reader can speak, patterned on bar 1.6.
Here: bar 55
